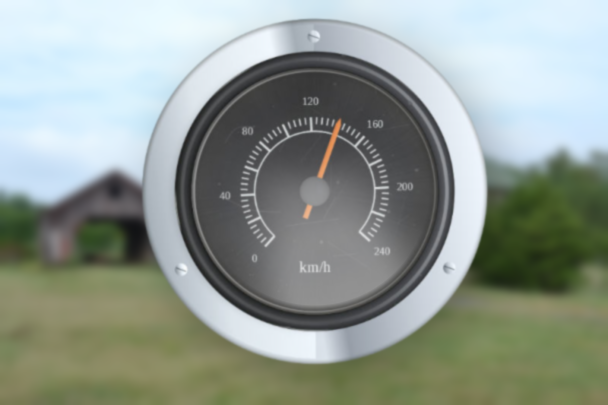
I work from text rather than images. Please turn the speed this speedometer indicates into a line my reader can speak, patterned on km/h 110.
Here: km/h 140
